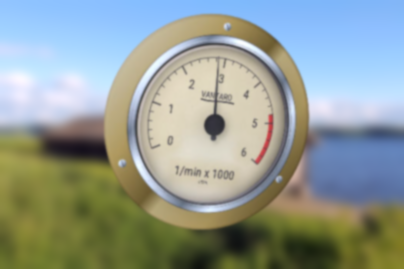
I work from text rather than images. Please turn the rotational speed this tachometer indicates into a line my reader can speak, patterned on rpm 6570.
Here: rpm 2800
